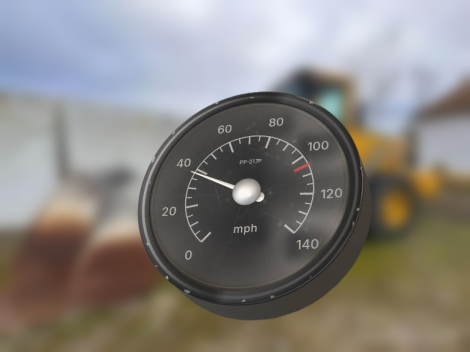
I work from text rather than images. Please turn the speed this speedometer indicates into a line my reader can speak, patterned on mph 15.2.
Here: mph 37.5
